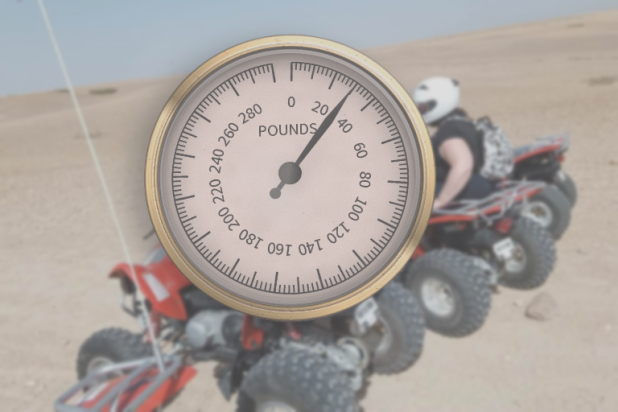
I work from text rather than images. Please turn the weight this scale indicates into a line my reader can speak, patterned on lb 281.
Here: lb 30
